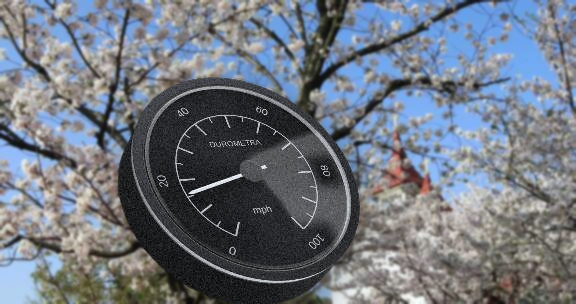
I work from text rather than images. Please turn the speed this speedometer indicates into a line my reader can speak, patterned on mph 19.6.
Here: mph 15
